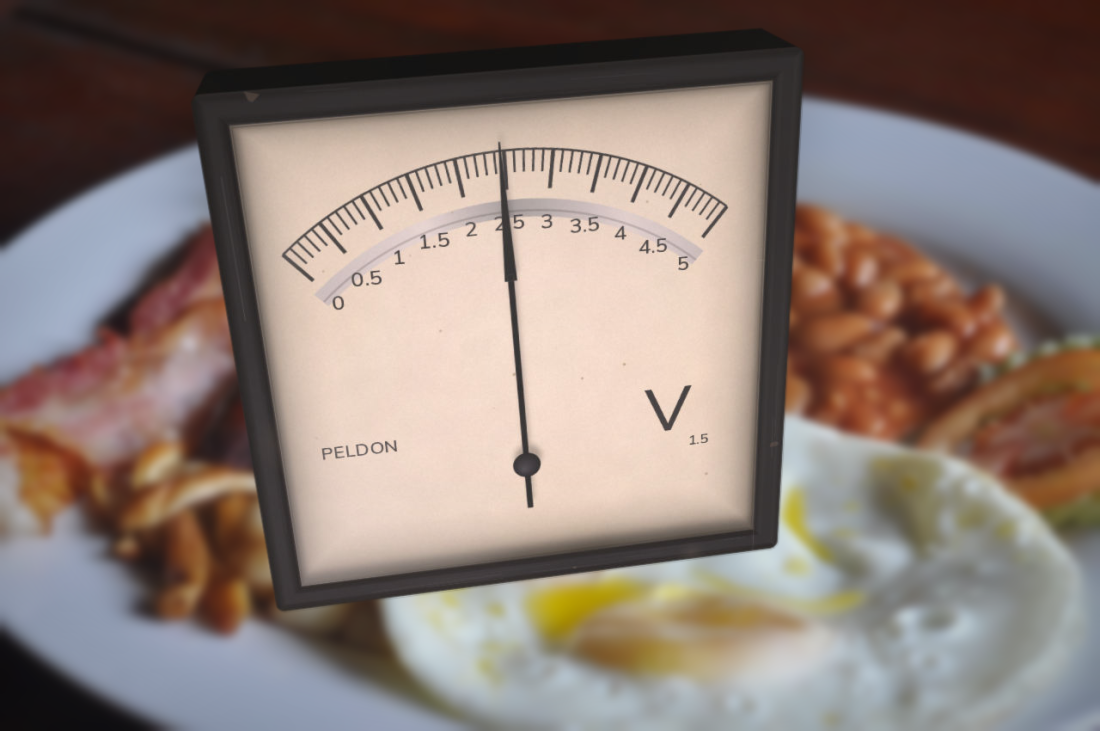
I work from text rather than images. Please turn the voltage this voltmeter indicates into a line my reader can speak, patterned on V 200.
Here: V 2.45
